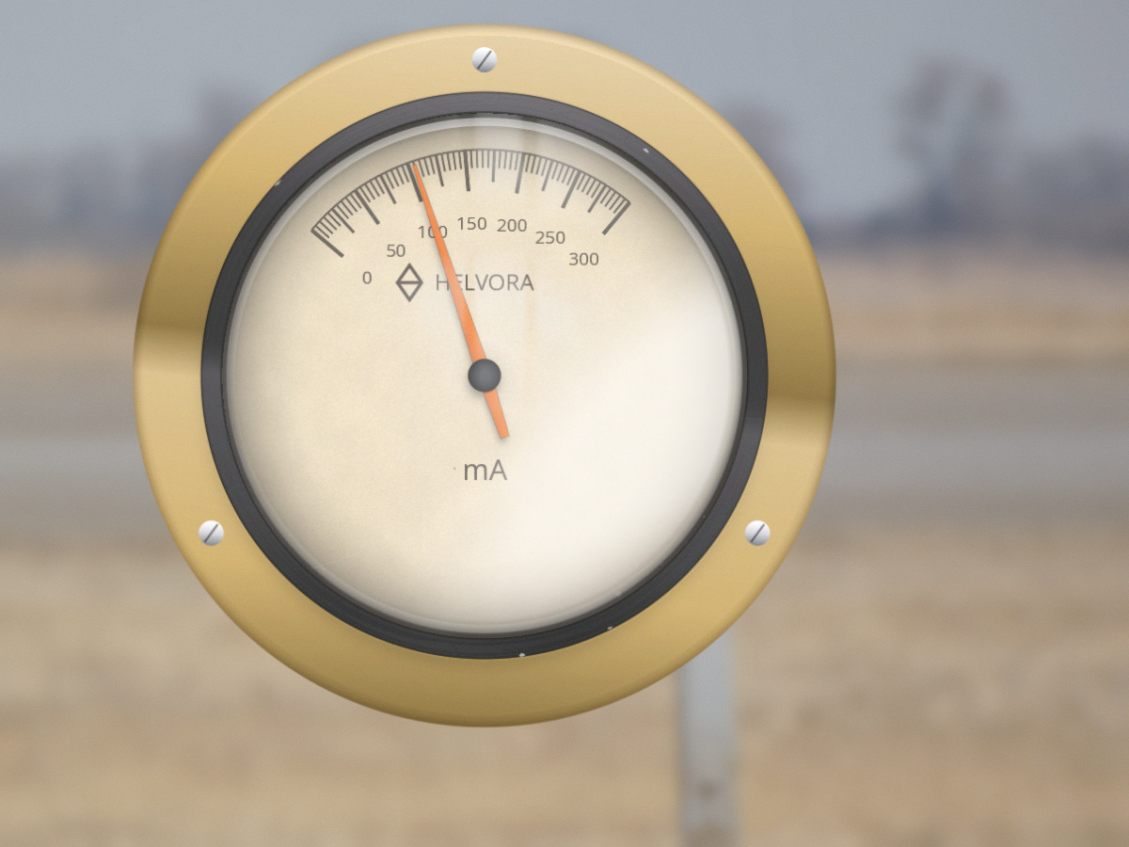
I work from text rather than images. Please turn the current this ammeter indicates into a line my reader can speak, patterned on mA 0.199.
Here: mA 105
